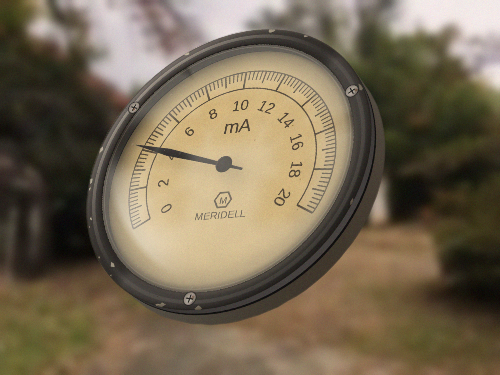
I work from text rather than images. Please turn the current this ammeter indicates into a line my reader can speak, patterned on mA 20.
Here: mA 4
